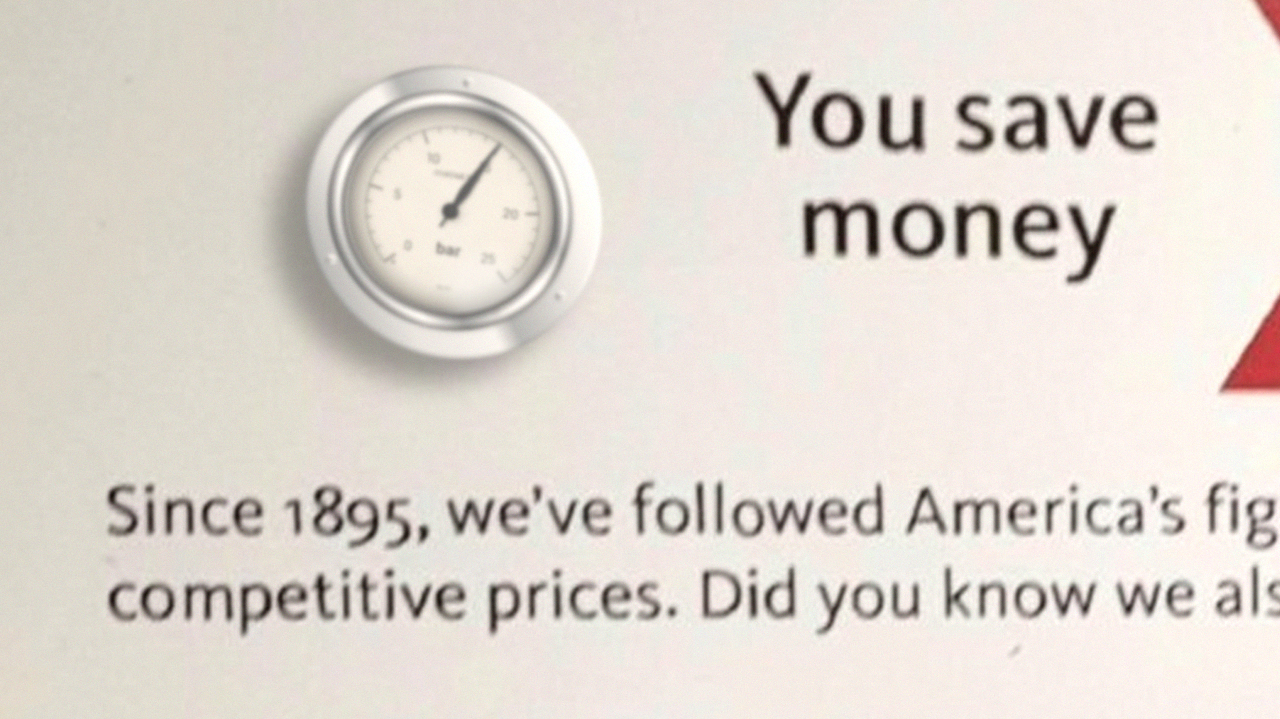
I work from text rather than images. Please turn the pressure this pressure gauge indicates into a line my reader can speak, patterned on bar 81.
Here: bar 15
